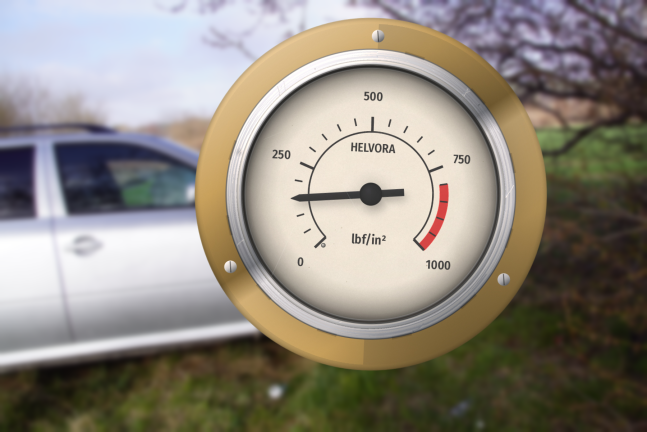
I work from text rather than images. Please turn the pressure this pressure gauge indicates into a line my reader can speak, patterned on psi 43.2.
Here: psi 150
